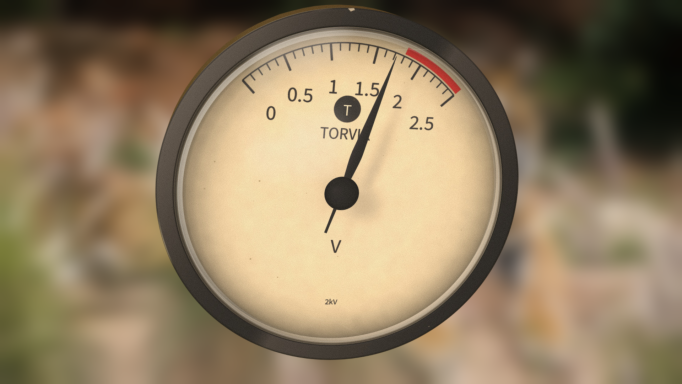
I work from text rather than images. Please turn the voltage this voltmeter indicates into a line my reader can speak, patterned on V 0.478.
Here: V 1.7
